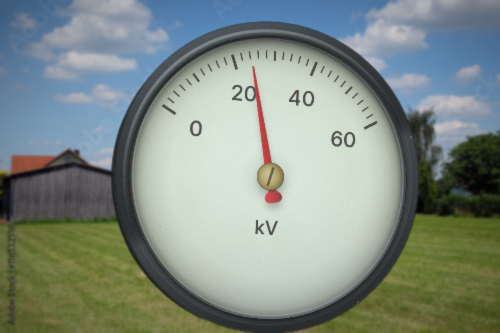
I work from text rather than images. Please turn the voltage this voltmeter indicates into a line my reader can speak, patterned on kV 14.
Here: kV 24
